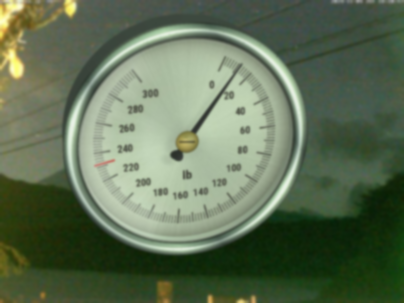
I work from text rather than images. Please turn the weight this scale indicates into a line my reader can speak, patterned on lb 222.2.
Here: lb 10
